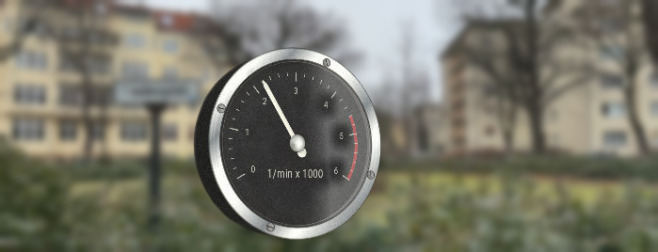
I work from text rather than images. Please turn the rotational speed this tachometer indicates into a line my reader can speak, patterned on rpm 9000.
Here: rpm 2200
